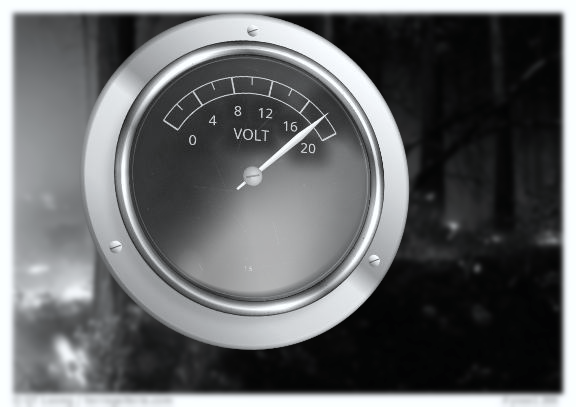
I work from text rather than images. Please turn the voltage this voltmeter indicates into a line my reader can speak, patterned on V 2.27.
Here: V 18
